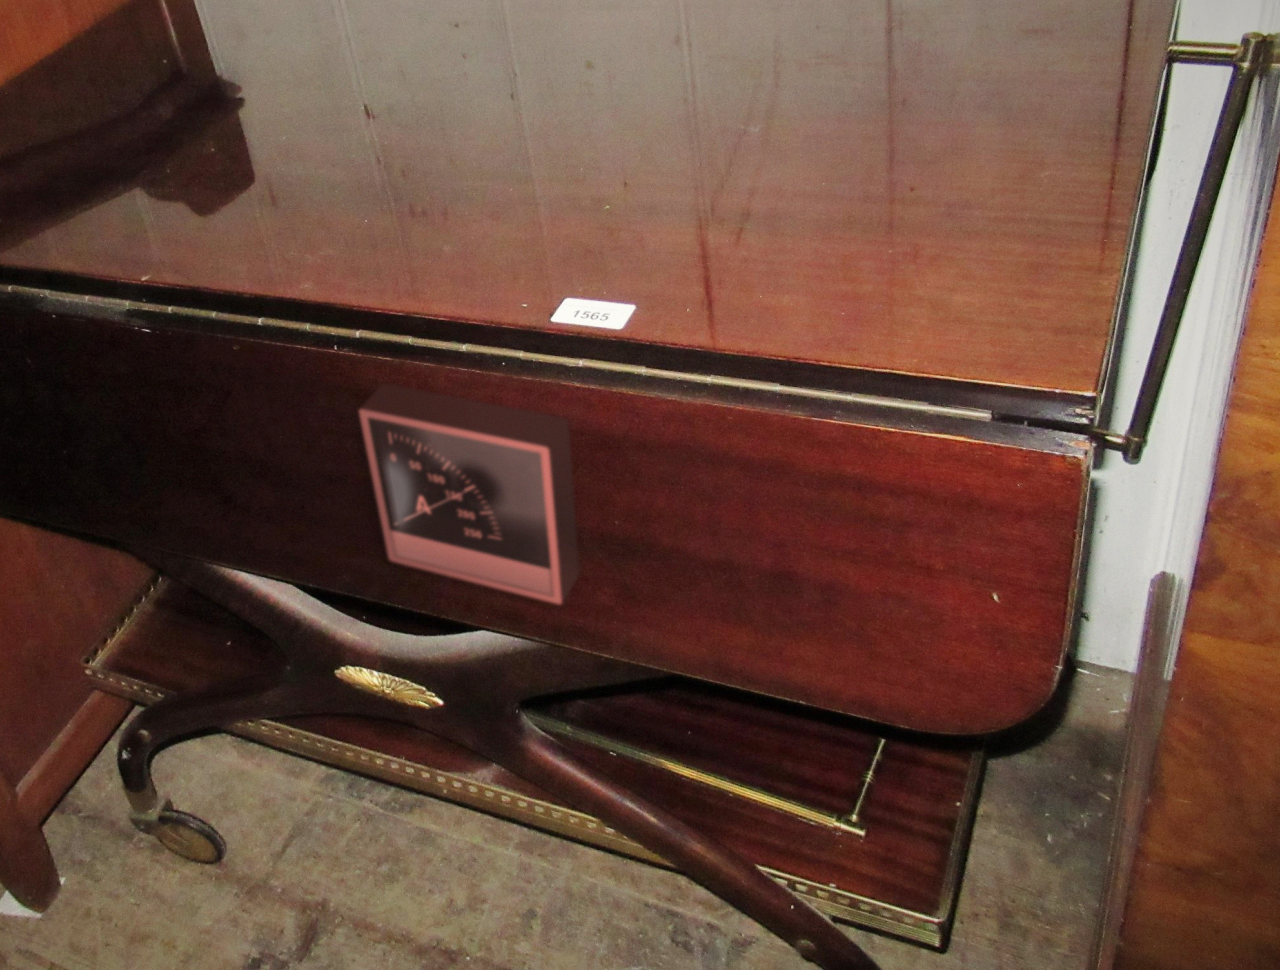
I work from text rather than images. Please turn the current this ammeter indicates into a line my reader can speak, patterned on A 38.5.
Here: A 150
